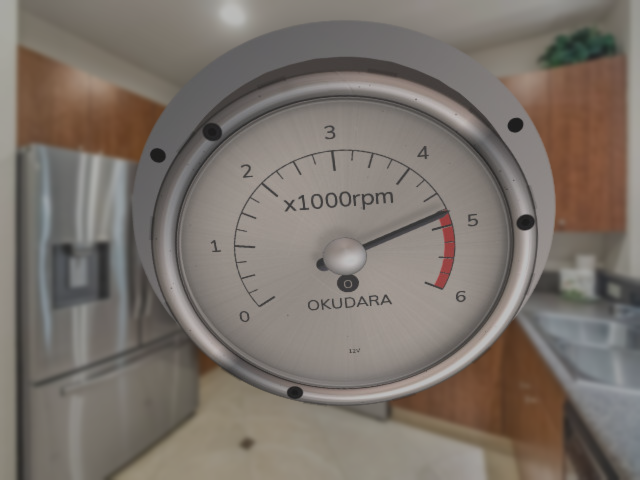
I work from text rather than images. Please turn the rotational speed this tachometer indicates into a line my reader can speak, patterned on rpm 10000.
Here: rpm 4750
